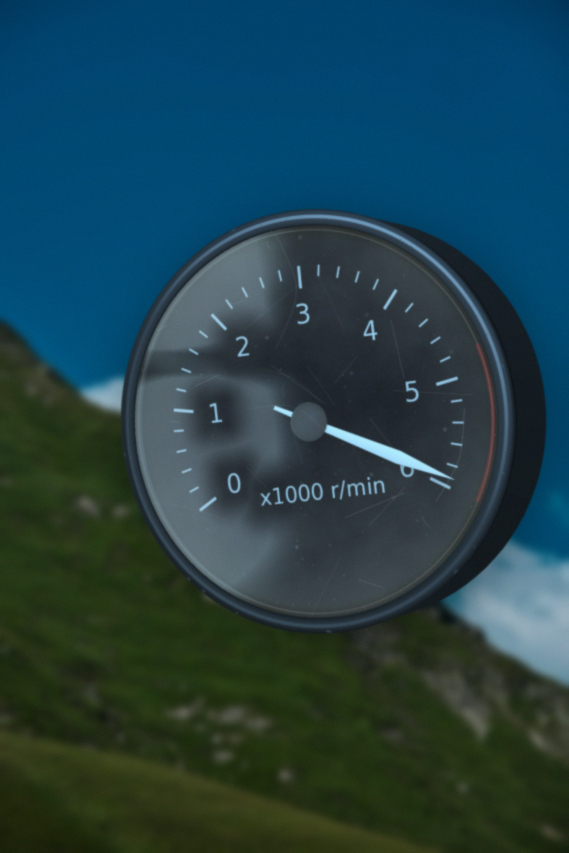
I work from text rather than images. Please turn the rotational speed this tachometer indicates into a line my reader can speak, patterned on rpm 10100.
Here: rpm 5900
